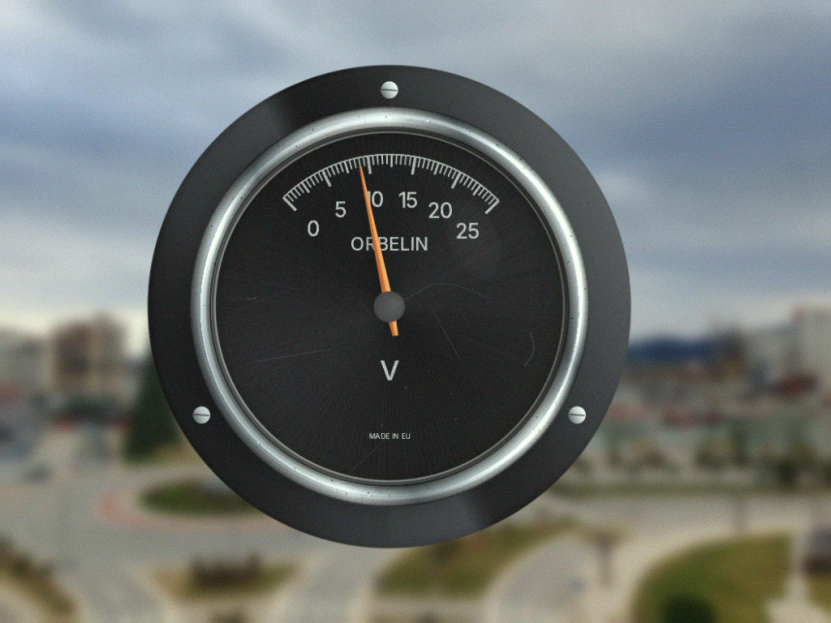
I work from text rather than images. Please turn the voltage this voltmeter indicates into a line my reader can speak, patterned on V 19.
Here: V 9
